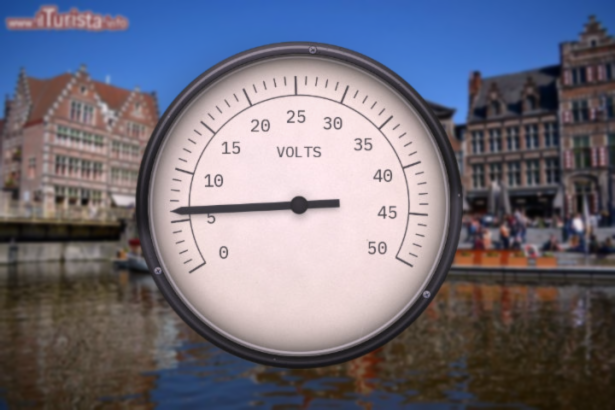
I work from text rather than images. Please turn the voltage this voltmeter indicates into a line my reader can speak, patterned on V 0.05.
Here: V 6
